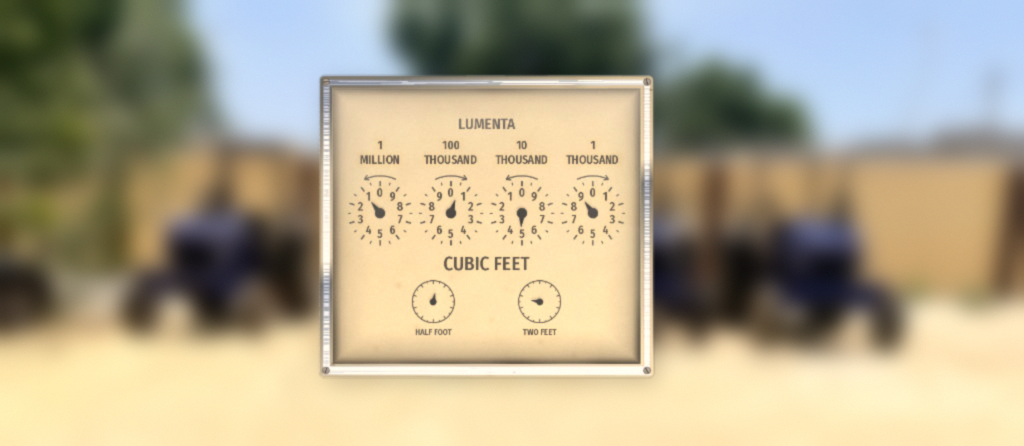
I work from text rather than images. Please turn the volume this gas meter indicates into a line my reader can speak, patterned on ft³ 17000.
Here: ft³ 104900
